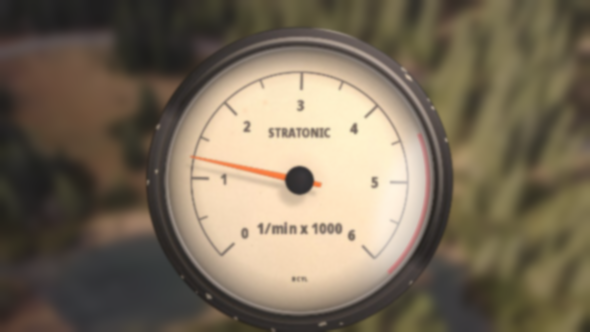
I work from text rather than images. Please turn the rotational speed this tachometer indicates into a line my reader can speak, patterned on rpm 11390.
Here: rpm 1250
